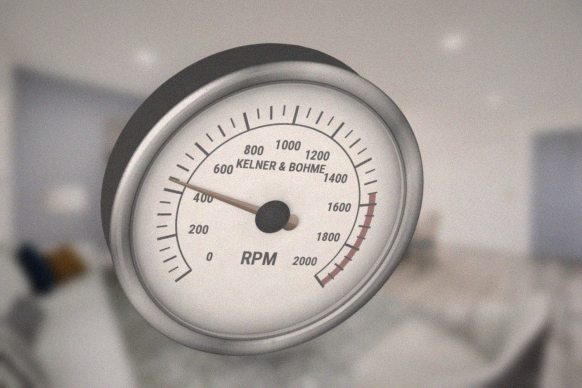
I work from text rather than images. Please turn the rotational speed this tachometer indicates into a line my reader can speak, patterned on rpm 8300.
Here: rpm 450
